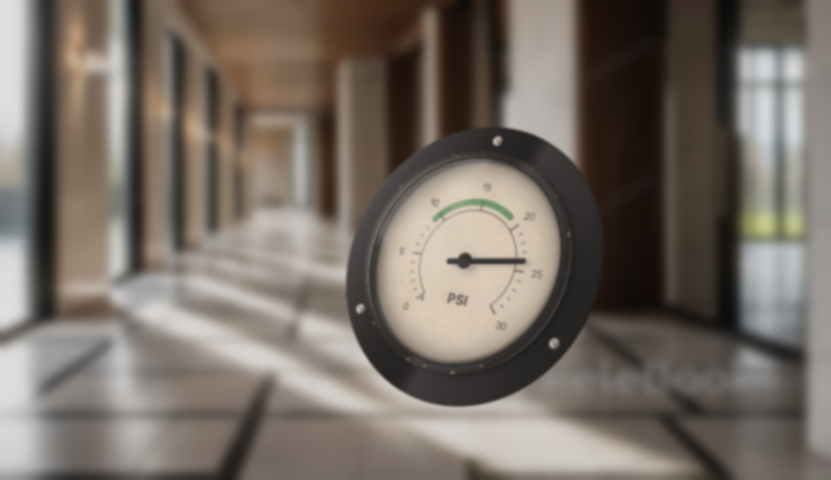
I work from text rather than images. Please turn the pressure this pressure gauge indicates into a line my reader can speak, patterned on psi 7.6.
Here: psi 24
